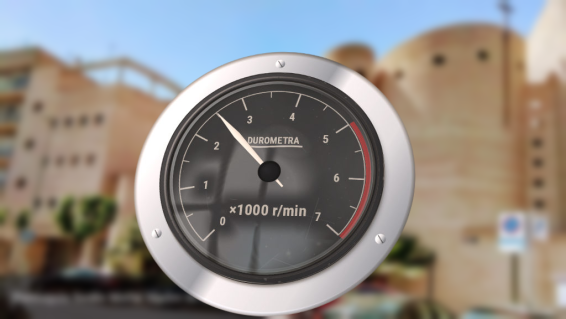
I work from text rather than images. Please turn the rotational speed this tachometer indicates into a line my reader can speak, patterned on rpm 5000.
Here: rpm 2500
